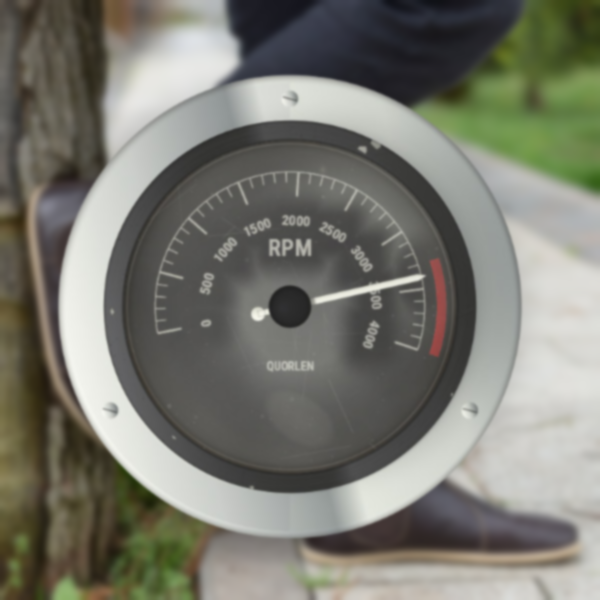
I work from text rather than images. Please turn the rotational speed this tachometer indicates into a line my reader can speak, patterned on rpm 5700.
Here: rpm 3400
